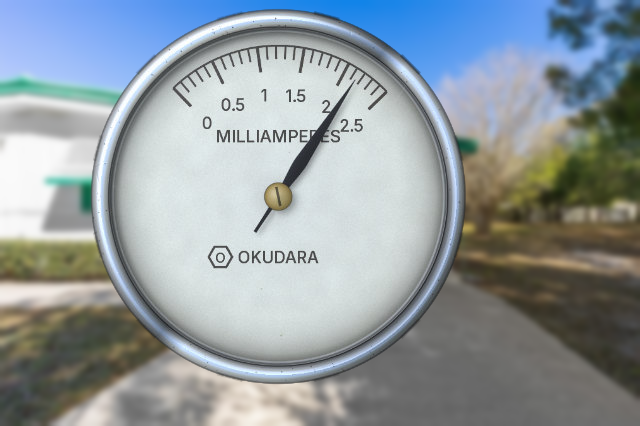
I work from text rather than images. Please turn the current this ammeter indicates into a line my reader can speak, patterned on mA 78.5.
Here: mA 2.15
